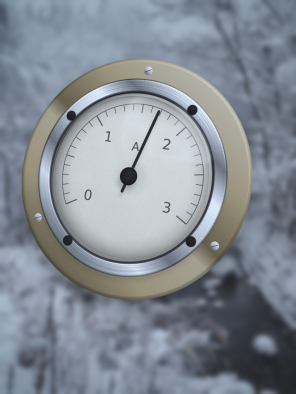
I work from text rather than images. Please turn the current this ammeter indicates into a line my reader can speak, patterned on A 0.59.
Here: A 1.7
